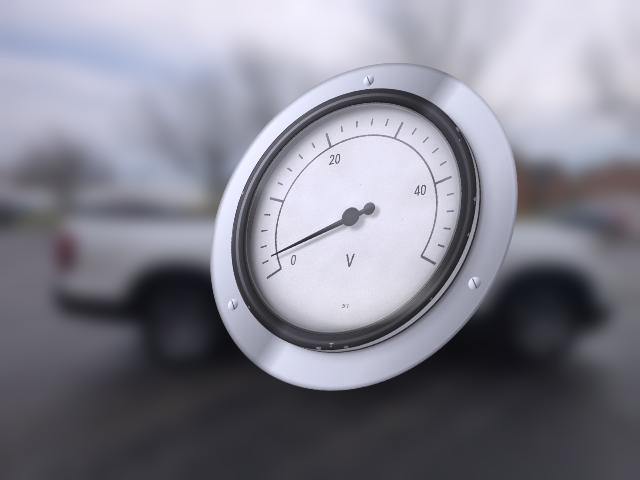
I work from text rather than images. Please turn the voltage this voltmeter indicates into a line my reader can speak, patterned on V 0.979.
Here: V 2
